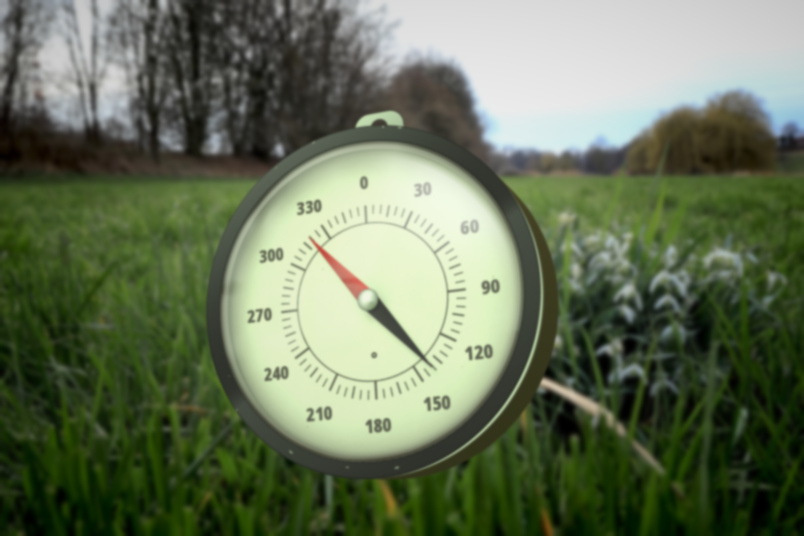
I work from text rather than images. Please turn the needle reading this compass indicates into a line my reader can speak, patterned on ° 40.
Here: ° 320
